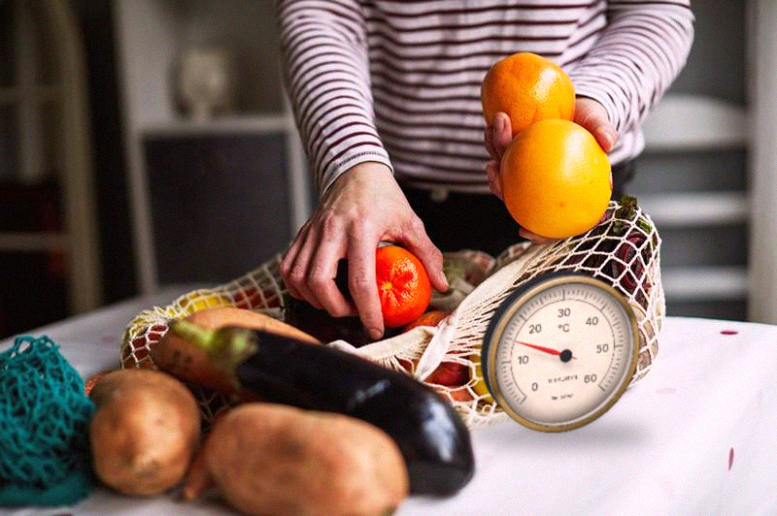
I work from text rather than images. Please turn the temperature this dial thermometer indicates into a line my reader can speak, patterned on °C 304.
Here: °C 15
